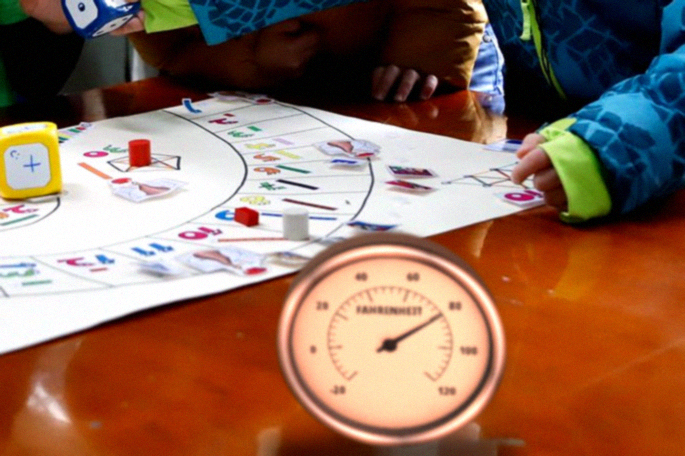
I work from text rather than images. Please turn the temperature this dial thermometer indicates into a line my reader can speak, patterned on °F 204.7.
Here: °F 80
